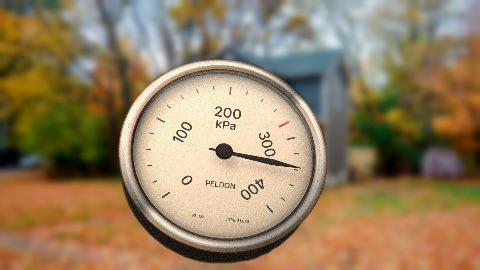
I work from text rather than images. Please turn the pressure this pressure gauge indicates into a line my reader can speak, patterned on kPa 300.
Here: kPa 340
